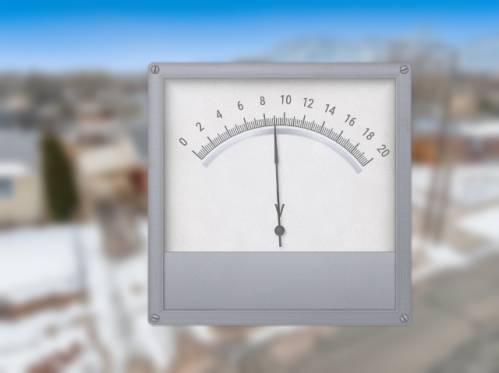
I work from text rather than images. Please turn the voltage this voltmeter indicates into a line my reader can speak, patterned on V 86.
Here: V 9
